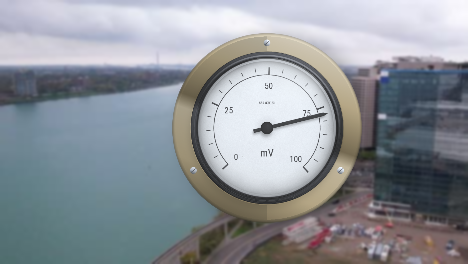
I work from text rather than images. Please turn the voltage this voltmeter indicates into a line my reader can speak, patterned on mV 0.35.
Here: mV 77.5
